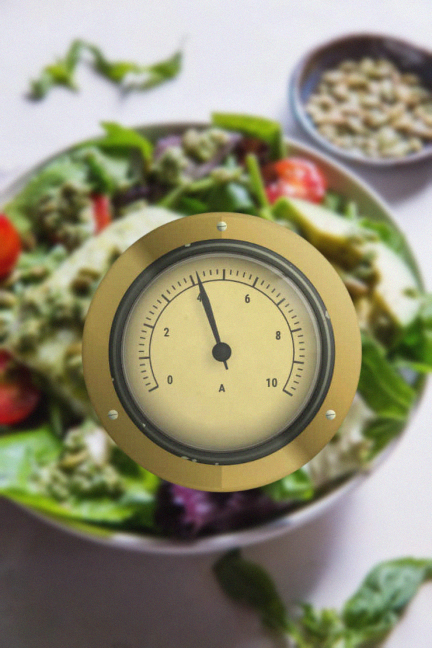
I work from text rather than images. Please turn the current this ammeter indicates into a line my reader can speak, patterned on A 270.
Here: A 4.2
